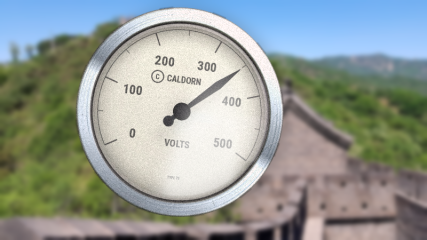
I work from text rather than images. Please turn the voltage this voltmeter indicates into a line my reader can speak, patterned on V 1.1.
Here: V 350
